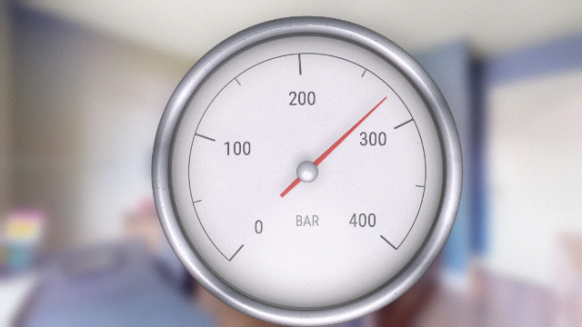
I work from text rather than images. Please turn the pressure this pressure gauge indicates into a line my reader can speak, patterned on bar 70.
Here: bar 275
